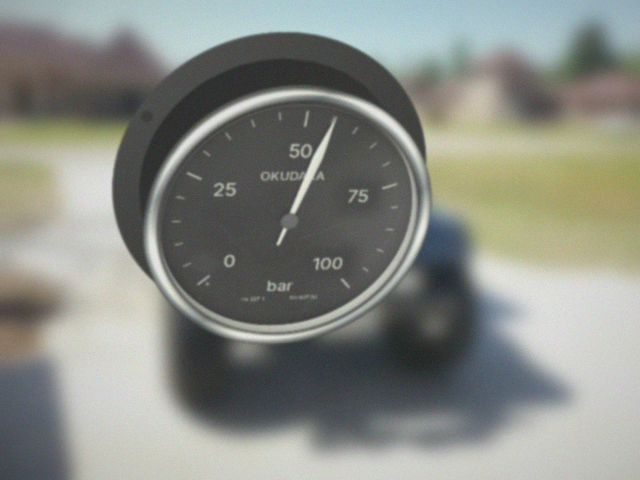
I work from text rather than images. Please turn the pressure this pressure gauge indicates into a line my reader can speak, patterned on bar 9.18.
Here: bar 55
